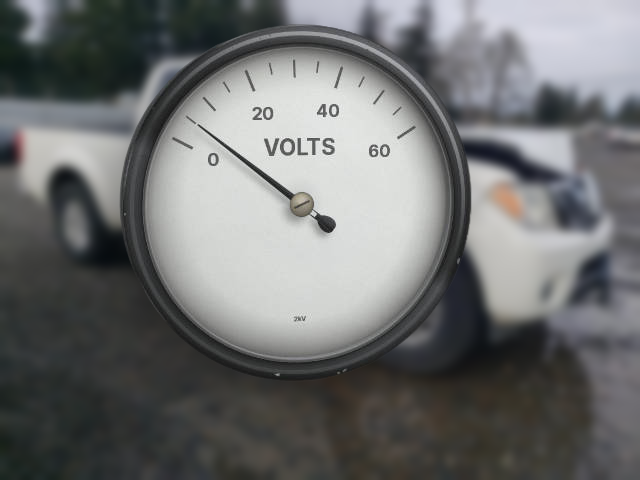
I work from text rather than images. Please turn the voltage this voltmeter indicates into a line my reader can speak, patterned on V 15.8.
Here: V 5
